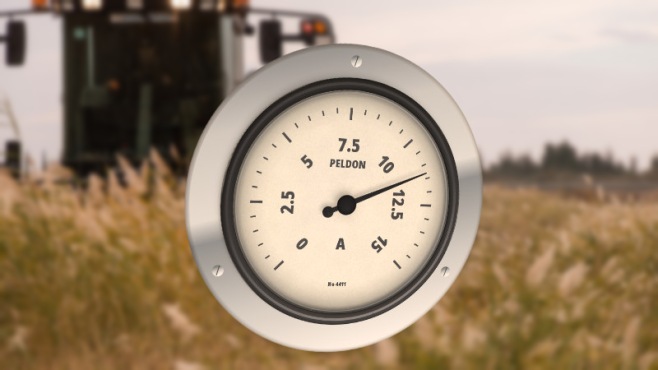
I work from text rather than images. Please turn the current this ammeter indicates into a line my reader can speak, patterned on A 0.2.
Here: A 11.25
